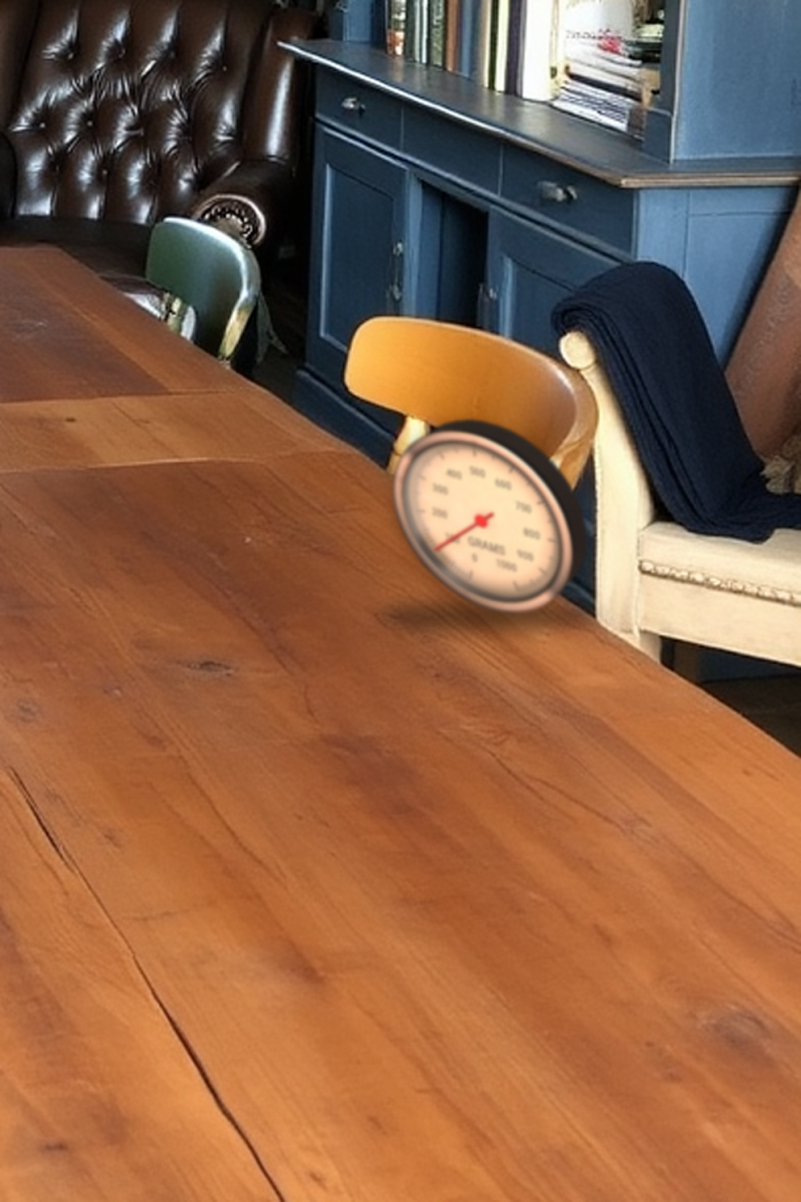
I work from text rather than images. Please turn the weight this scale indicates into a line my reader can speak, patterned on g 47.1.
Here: g 100
